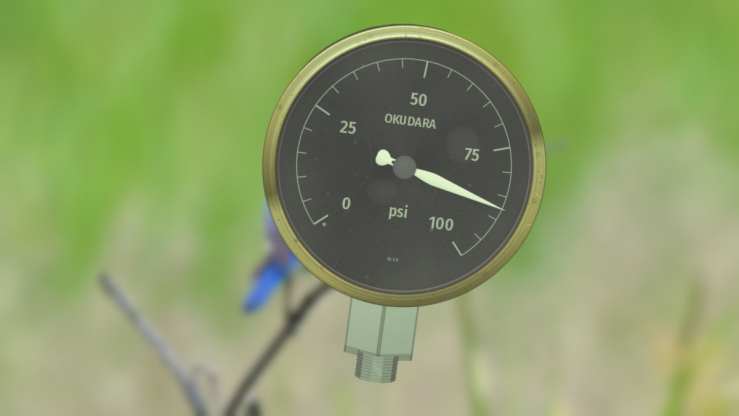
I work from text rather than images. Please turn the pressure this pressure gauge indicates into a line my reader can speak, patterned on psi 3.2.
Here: psi 87.5
